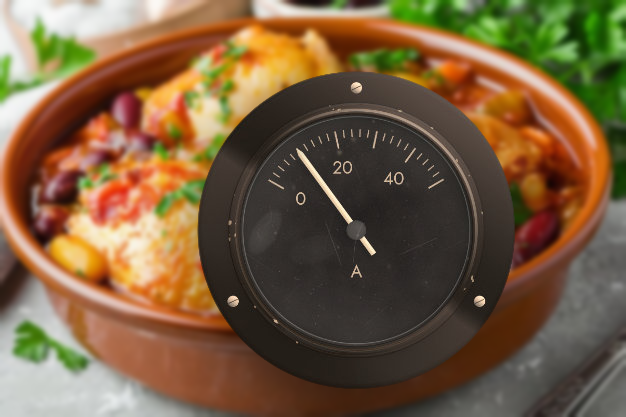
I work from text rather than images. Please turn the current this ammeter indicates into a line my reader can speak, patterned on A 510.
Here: A 10
